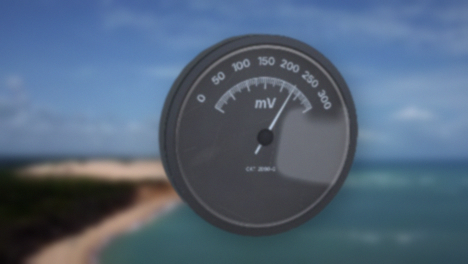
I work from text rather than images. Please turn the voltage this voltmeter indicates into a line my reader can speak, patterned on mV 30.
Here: mV 225
